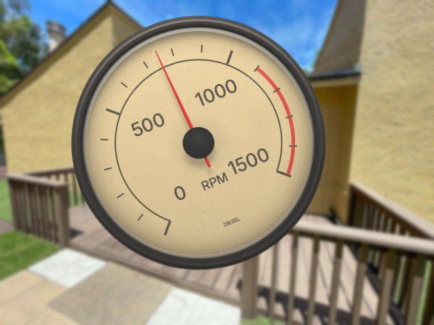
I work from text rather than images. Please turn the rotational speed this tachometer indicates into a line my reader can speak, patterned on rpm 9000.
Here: rpm 750
